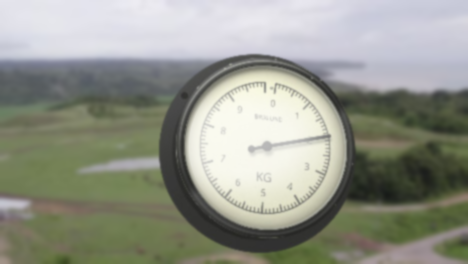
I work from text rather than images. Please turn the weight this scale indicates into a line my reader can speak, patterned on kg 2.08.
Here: kg 2
